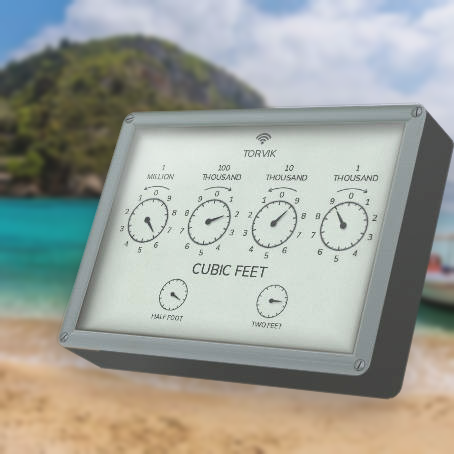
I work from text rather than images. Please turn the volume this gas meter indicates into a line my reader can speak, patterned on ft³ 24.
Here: ft³ 618900
